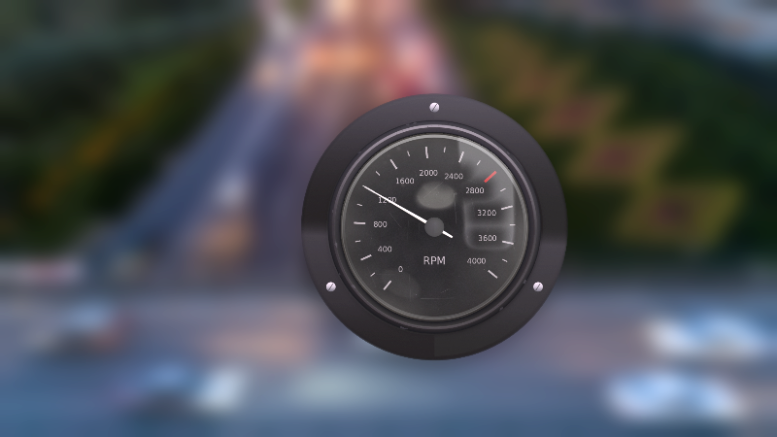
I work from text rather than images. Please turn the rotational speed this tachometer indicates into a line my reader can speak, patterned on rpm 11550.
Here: rpm 1200
